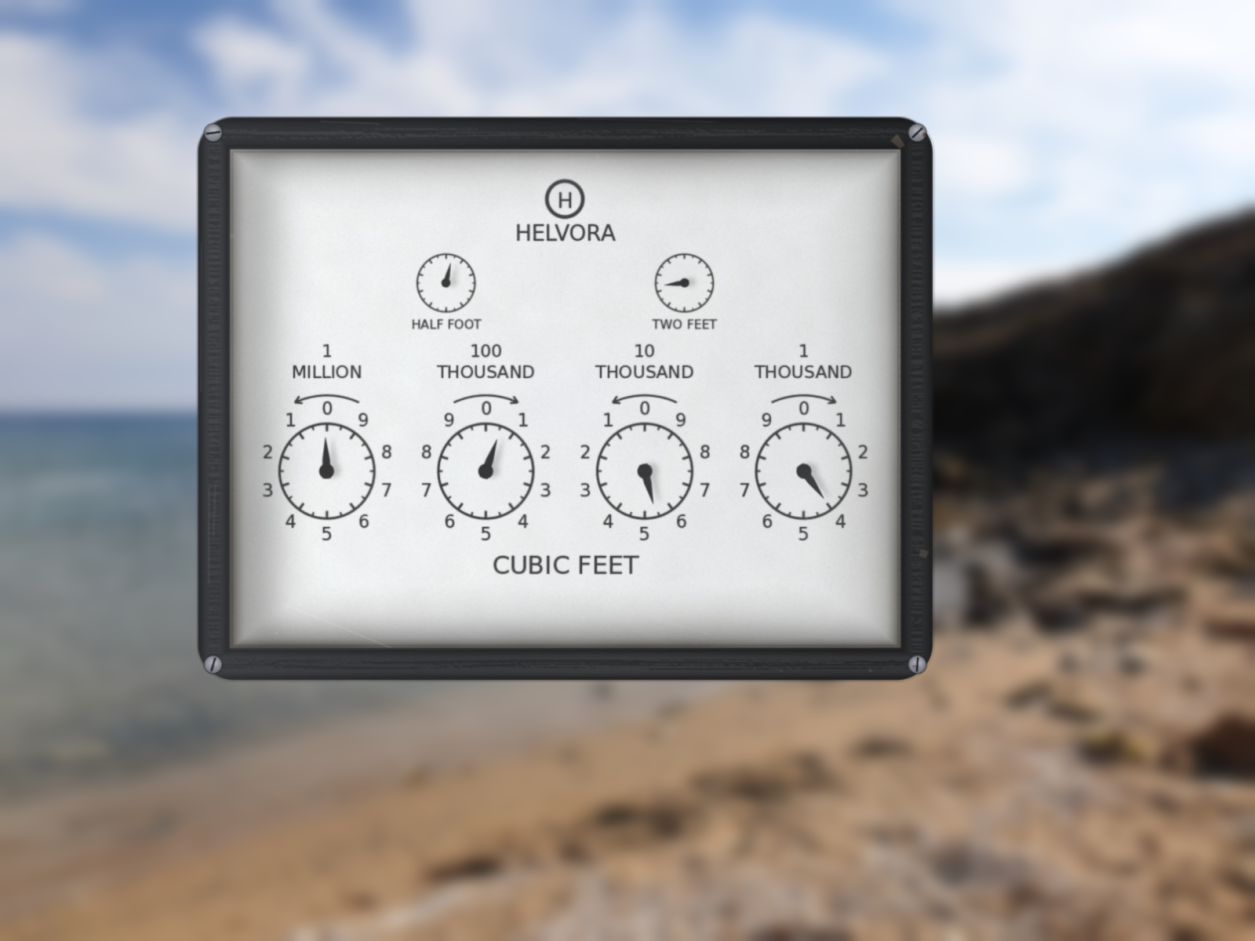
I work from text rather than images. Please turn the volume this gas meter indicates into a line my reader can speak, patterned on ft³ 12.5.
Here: ft³ 5400
